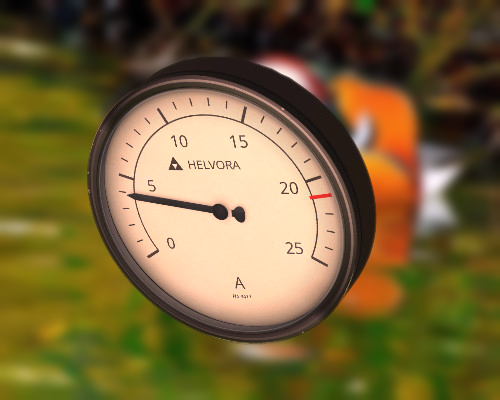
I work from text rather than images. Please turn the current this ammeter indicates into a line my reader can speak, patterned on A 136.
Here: A 4
